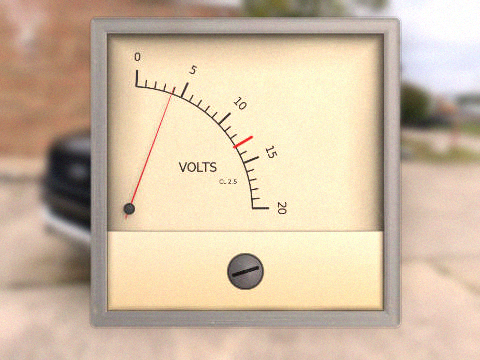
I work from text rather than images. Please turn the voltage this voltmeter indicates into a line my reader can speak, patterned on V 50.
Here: V 4
